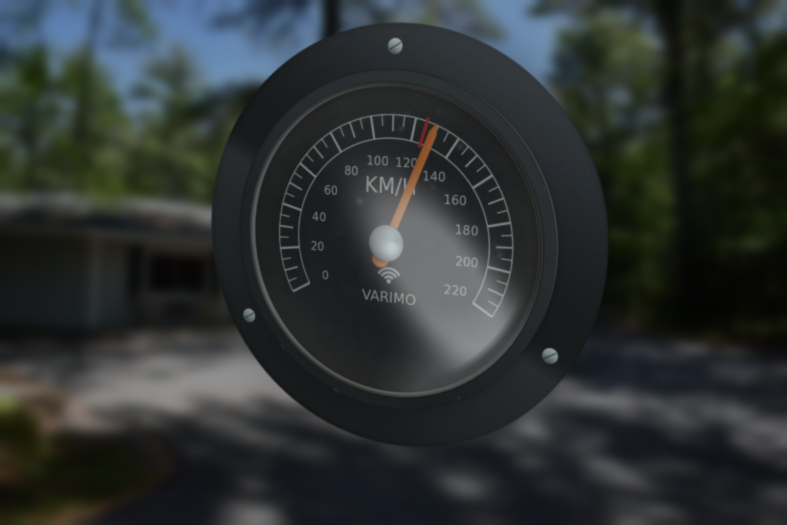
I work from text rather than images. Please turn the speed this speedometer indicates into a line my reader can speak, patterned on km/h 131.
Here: km/h 130
